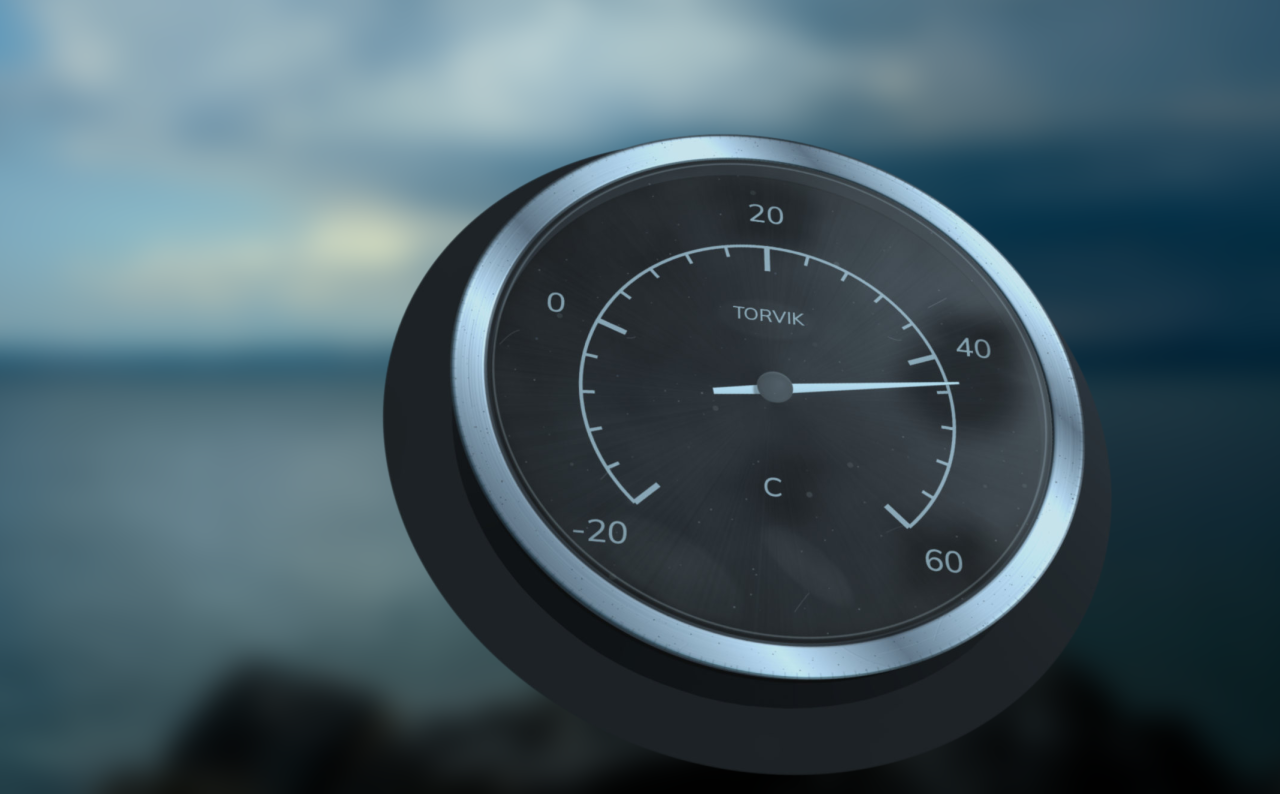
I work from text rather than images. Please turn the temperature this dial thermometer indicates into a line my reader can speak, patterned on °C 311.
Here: °C 44
